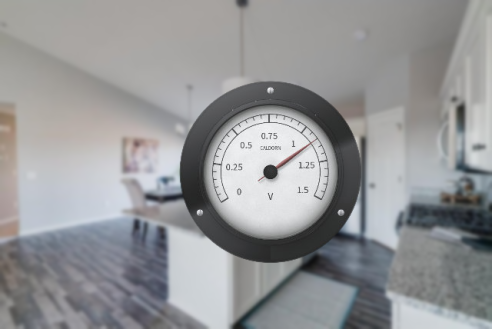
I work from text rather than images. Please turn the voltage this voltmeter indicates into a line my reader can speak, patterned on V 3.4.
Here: V 1.1
